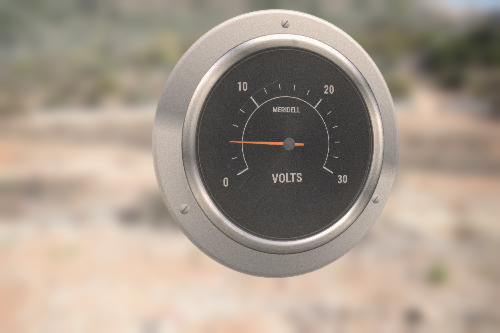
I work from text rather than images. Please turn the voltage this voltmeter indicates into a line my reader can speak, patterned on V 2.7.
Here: V 4
